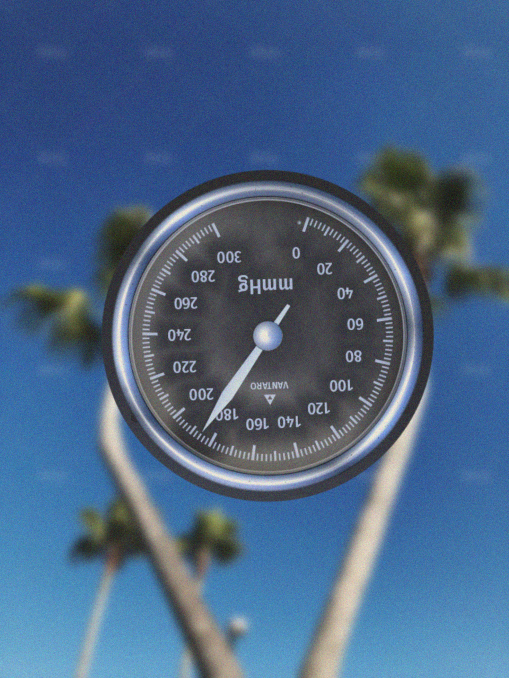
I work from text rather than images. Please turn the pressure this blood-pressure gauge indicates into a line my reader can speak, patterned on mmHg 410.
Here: mmHg 186
